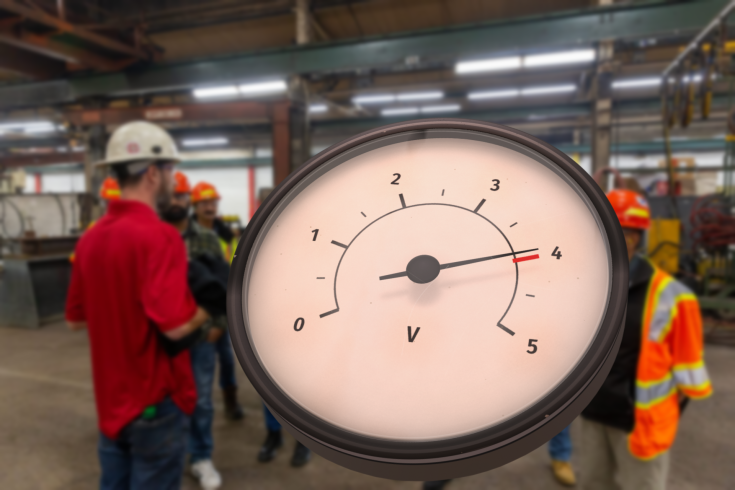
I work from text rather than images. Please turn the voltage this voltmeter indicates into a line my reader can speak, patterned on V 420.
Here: V 4
